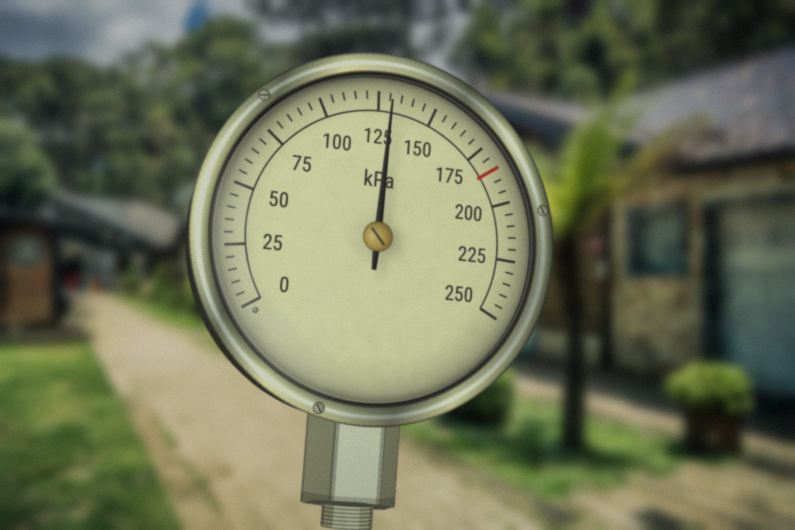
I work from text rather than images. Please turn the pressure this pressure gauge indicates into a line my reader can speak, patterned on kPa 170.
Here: kPa 130
